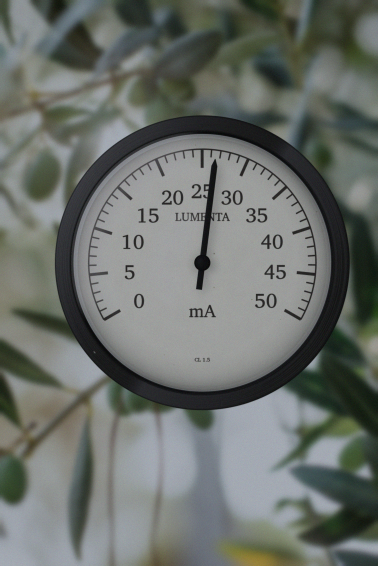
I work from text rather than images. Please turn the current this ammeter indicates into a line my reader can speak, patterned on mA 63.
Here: mA 26.5
